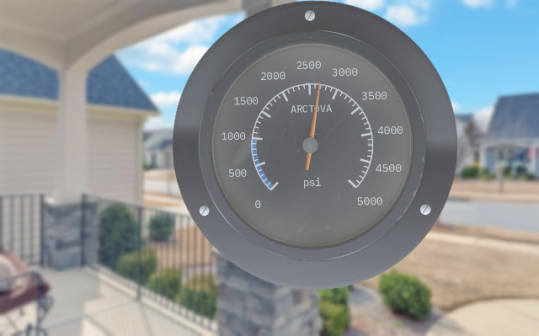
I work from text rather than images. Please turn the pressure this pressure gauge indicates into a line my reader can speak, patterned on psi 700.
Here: psi 2700
